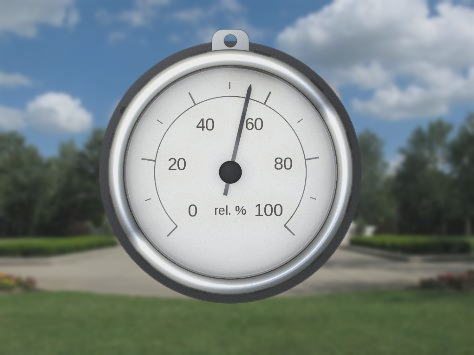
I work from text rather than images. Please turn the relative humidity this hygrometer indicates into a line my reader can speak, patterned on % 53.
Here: % 55
